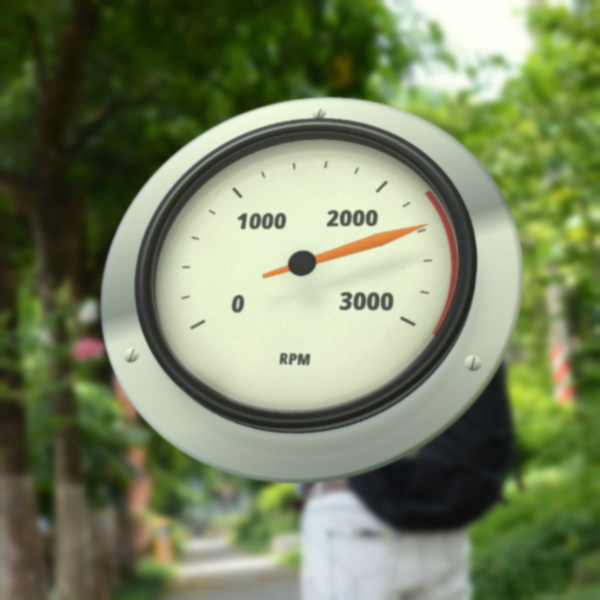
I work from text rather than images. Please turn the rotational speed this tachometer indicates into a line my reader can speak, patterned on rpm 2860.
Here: rpm 2400
